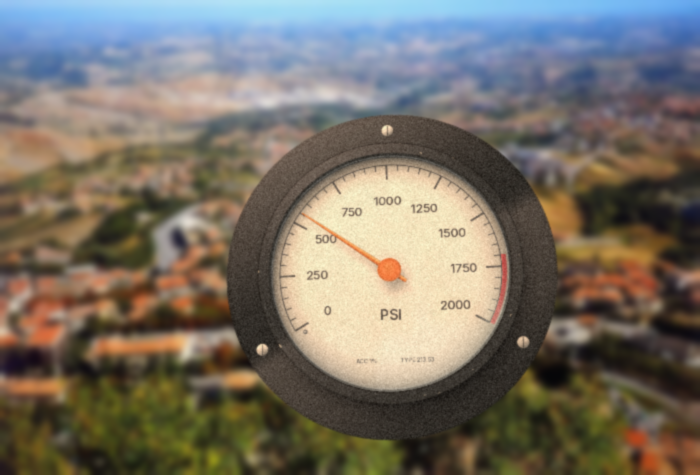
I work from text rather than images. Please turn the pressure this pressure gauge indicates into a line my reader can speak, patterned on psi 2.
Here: psi 550
